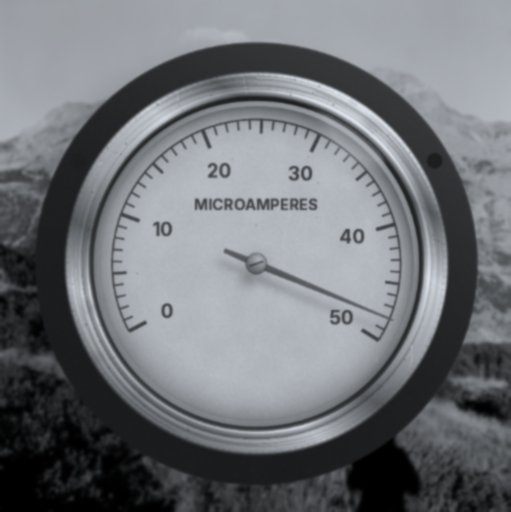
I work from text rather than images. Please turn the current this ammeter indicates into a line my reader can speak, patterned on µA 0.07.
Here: µA 48
